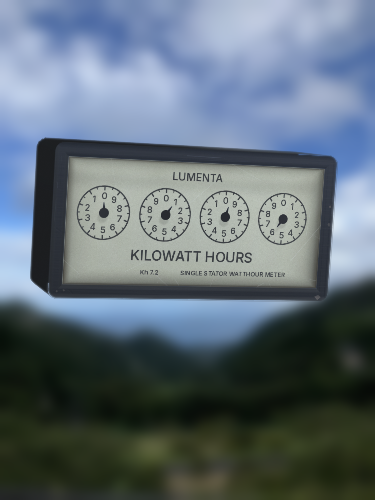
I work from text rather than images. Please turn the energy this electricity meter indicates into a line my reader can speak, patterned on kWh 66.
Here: kWh 96
